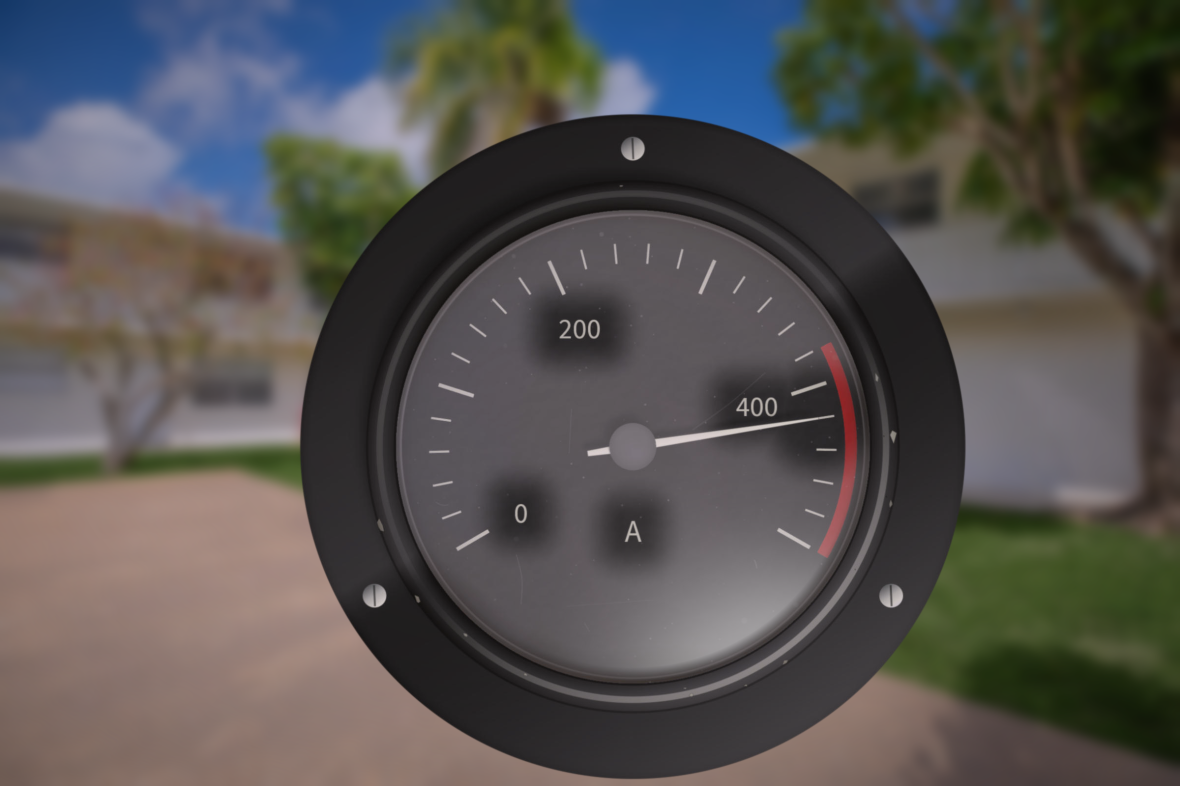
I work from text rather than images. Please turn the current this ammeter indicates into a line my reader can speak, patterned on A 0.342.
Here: A 420
